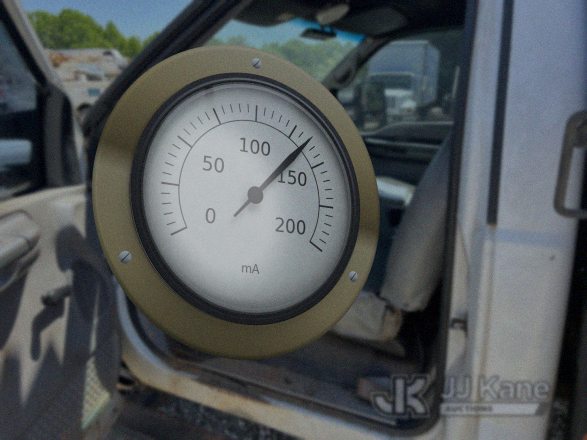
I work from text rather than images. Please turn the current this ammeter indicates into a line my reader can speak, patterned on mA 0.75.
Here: mA 135
